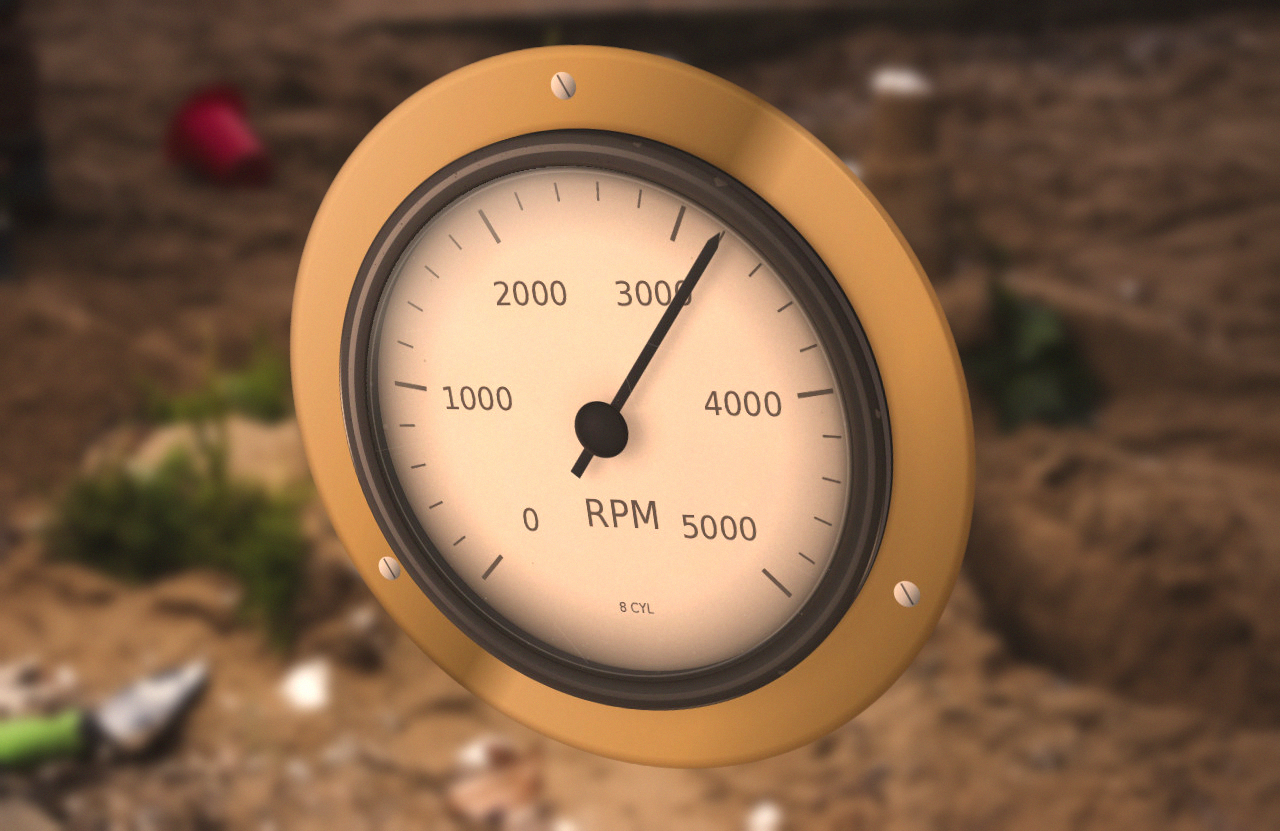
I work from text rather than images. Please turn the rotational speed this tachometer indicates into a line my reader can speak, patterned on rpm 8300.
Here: rpm 3200
